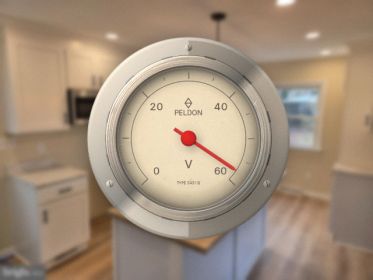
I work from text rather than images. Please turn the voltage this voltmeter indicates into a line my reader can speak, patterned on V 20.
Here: V 57.5
